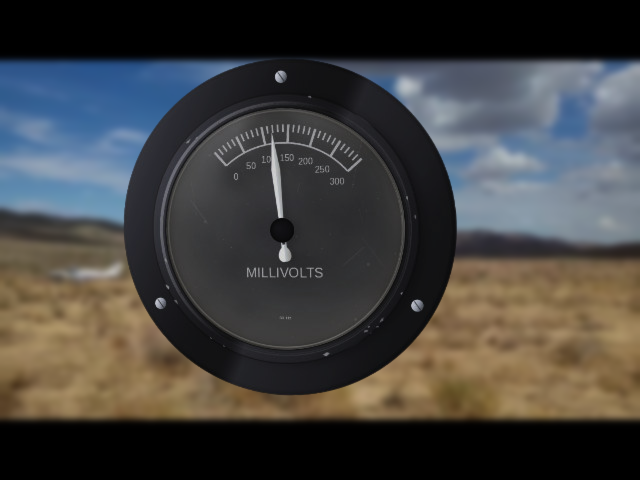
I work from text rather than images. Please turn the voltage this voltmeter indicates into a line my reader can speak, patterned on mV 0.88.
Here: mV 120
